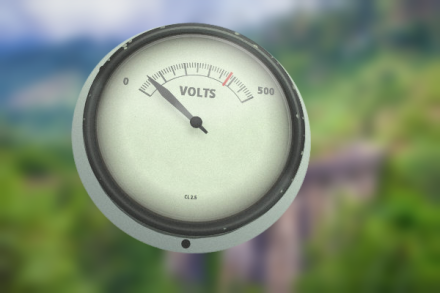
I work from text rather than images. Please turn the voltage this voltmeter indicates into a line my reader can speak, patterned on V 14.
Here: V 50
